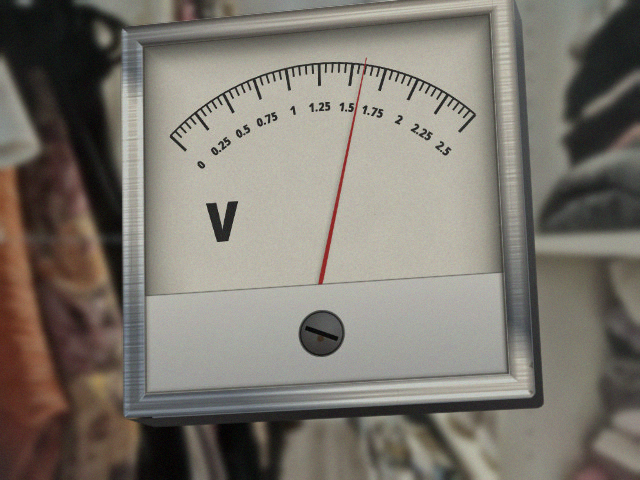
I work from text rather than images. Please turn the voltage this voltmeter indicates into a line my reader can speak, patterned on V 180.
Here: V 1.6
